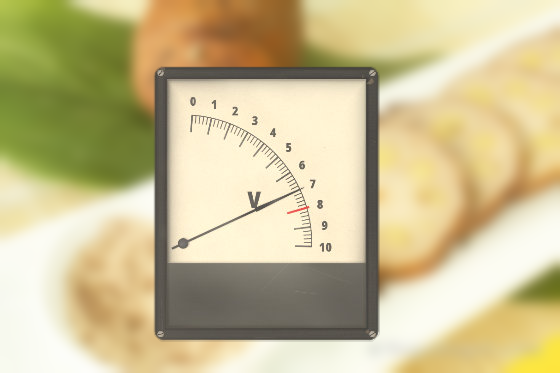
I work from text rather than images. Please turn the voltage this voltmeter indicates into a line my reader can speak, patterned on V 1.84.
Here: V 7
